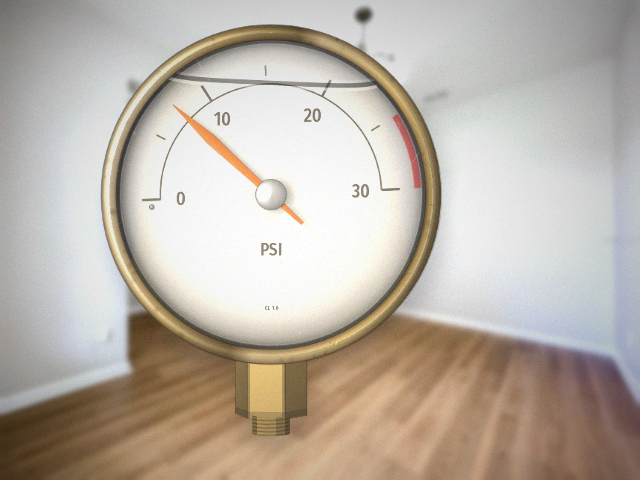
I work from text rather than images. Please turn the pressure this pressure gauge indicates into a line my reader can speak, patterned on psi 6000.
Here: psi 7.5
